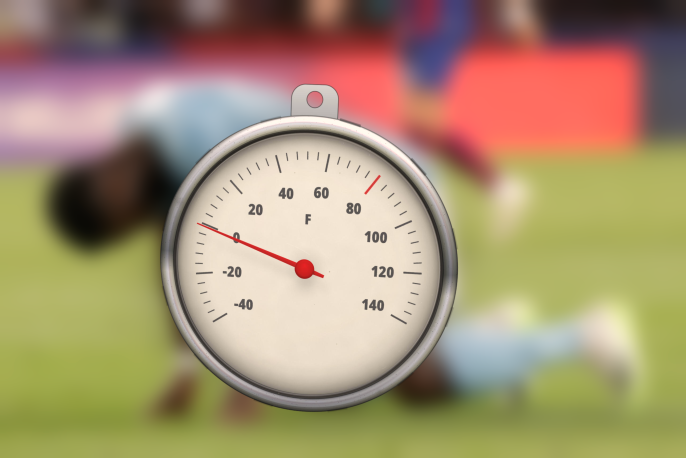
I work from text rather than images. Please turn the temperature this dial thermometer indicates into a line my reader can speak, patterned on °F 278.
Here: °F 0
